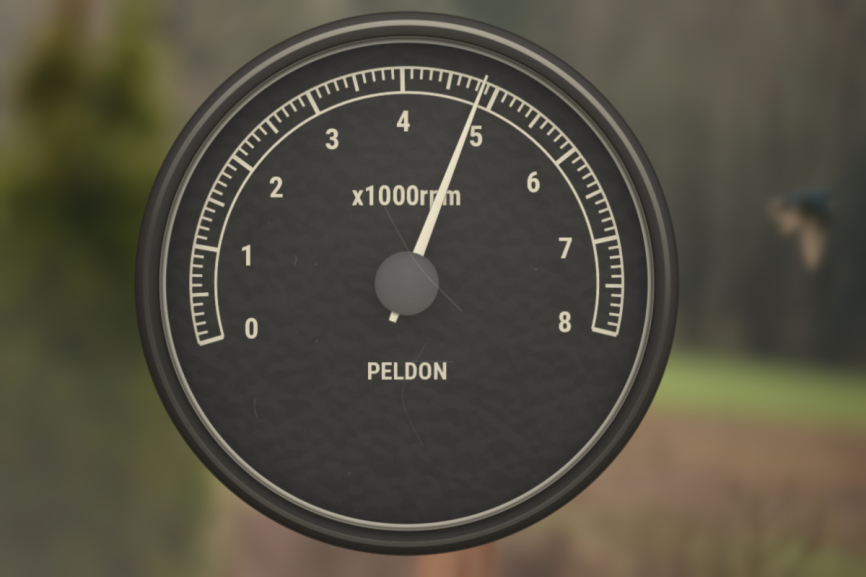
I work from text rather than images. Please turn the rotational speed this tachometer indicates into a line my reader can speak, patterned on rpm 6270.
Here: rpm 4850
